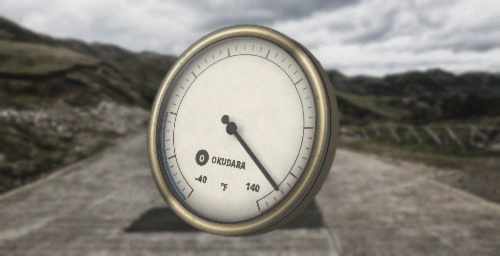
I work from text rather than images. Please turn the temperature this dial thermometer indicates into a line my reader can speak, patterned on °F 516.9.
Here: °F 128
